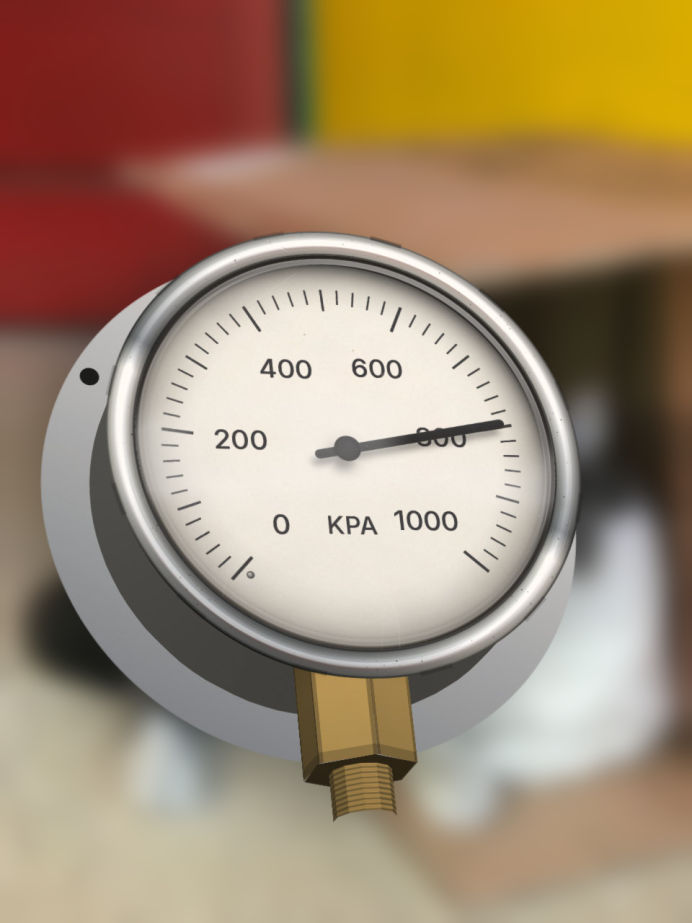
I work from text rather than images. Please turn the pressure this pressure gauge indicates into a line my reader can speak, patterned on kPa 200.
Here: kPa 800
